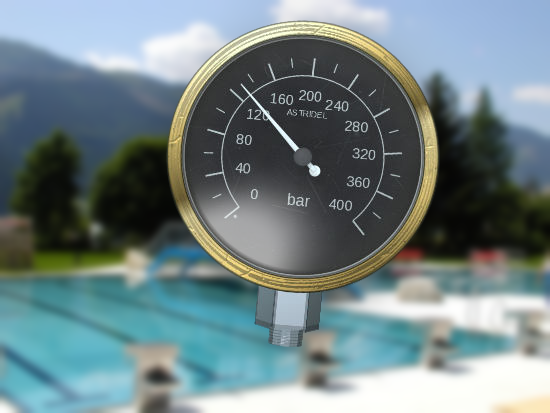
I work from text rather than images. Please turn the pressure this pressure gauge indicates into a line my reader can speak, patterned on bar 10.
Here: bar 130
